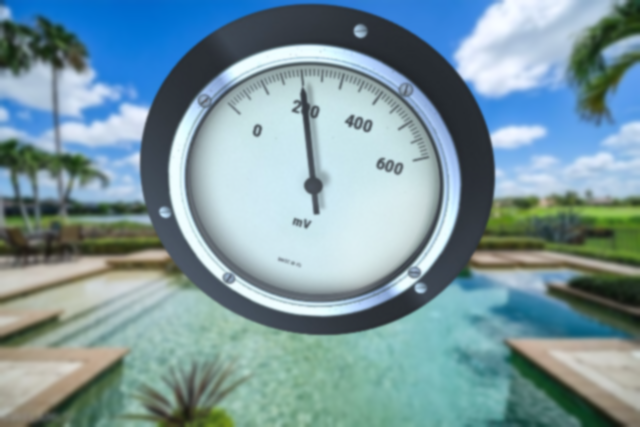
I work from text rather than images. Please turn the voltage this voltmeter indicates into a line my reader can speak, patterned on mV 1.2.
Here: mV 200
